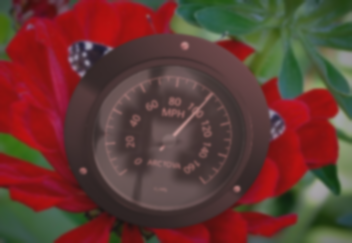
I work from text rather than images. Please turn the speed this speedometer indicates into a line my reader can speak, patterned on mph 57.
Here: mph 100
